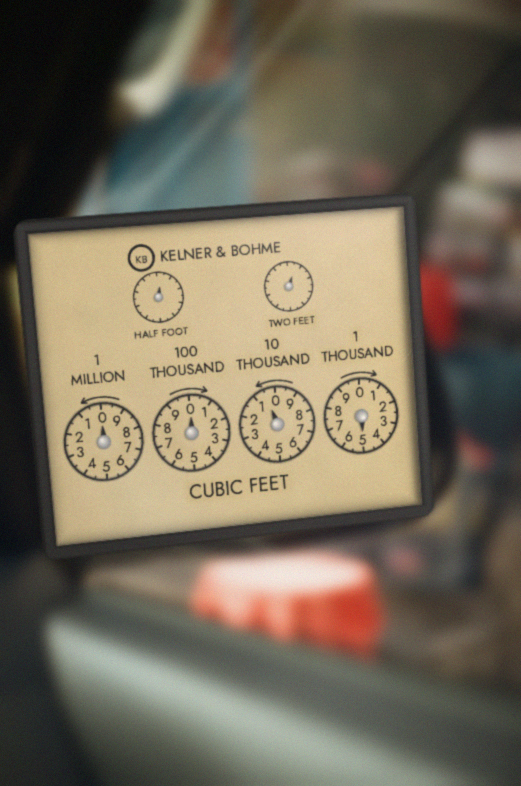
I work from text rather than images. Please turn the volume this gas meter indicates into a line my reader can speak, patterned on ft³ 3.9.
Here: ft³ 500
